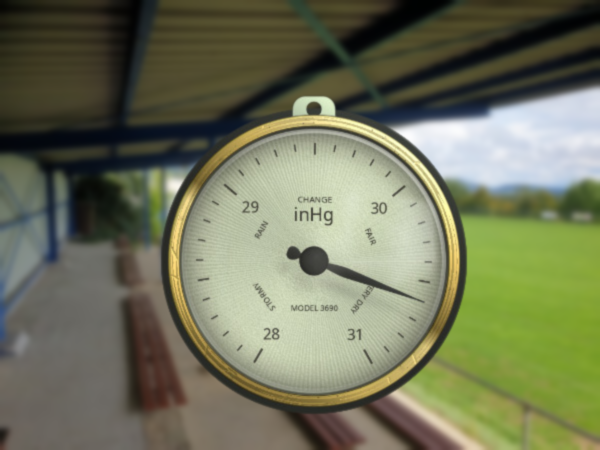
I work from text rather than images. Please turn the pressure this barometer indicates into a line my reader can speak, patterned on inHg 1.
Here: inHg 30.6
